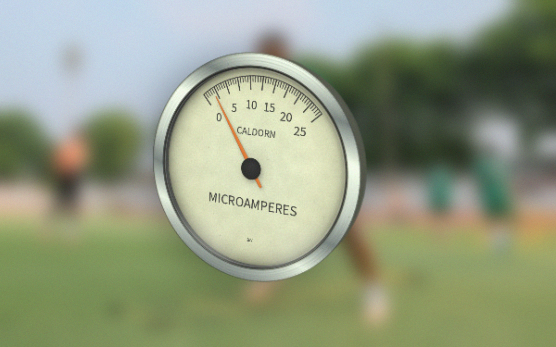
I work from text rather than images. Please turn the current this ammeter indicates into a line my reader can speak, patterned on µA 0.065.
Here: µA 2.5
